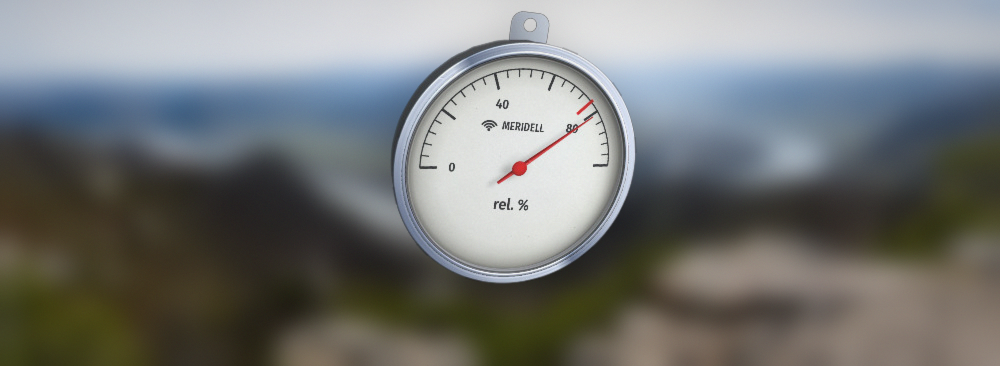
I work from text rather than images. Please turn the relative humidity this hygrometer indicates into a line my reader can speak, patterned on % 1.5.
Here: % 80
